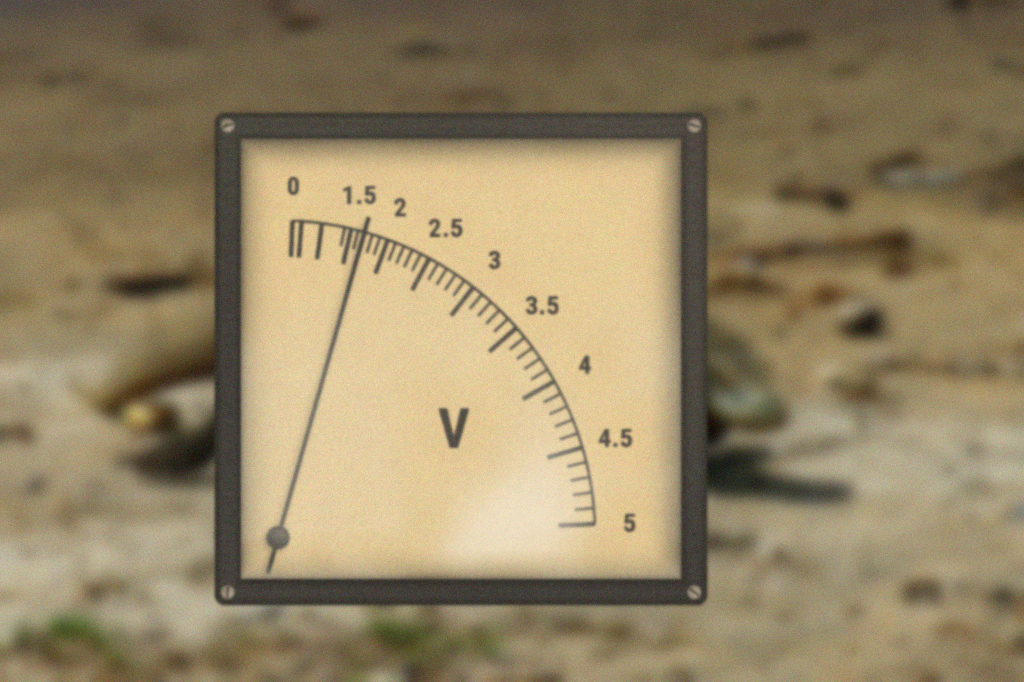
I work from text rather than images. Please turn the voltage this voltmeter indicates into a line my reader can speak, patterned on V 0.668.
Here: V 1.7
